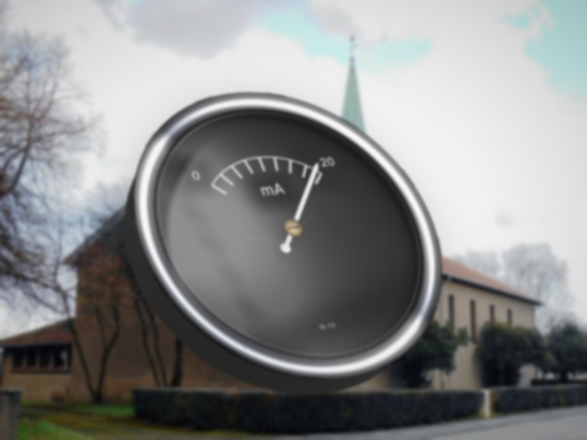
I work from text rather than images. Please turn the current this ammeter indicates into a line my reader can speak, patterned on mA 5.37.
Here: mA 18.75
